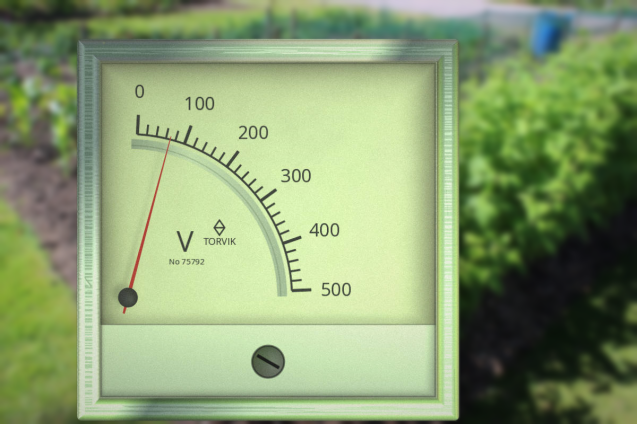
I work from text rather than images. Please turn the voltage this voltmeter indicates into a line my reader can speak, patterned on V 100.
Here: V 70
